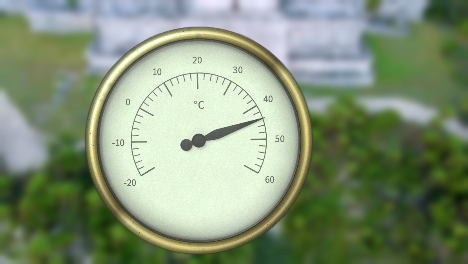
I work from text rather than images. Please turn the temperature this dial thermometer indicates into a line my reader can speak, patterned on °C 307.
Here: °C 44
